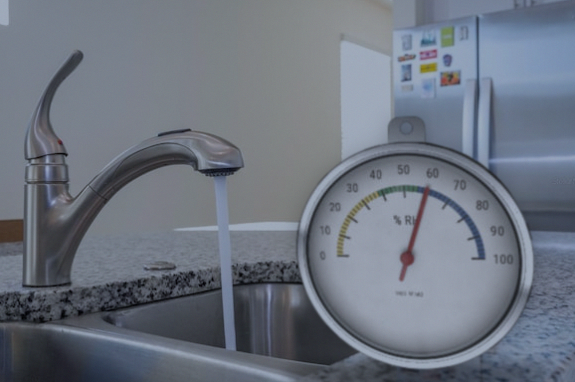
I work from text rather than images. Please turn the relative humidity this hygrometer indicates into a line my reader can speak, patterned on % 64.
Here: % 60
